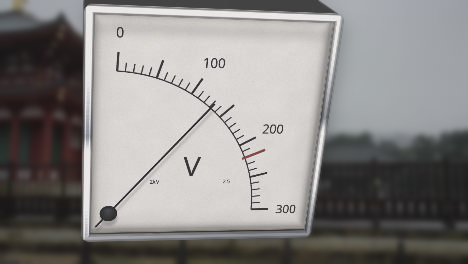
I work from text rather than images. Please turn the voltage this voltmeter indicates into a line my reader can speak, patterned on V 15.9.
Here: V 130
